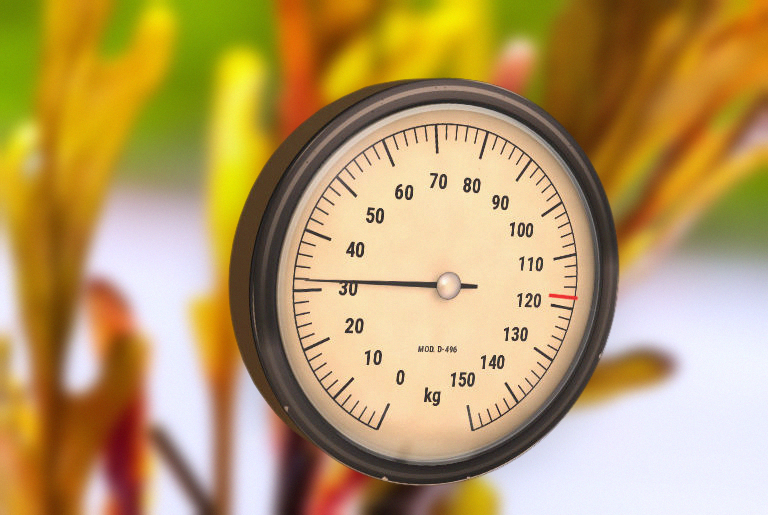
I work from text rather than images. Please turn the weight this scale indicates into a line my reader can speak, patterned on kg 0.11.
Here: kg 32
